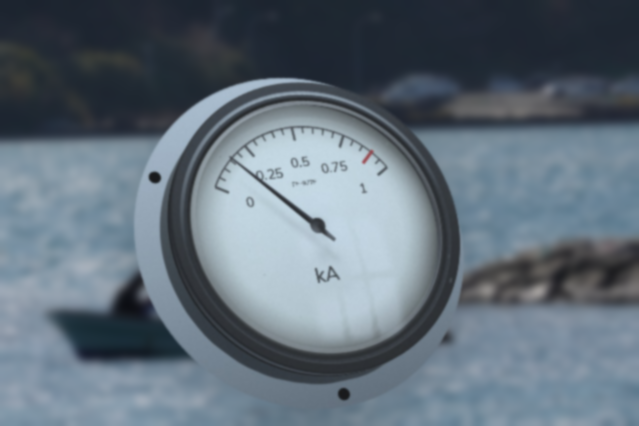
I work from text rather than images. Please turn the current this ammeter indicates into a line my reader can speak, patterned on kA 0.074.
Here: kA 0.15
